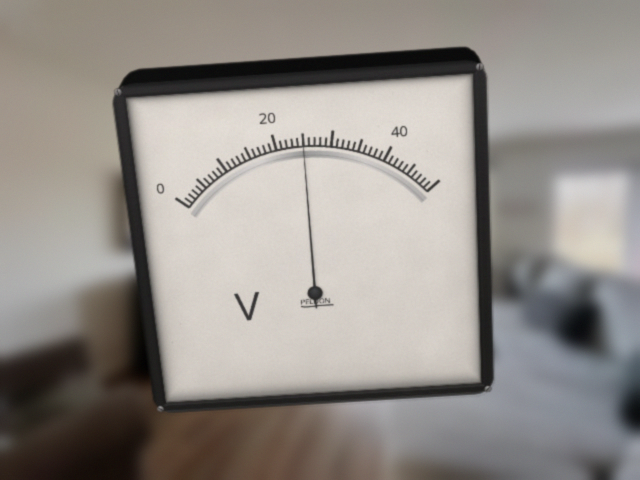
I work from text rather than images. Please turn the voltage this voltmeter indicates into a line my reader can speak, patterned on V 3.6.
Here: V 25
